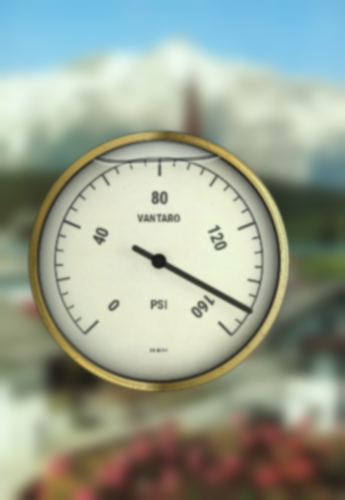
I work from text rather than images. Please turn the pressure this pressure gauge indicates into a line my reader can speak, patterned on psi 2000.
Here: psi 150
